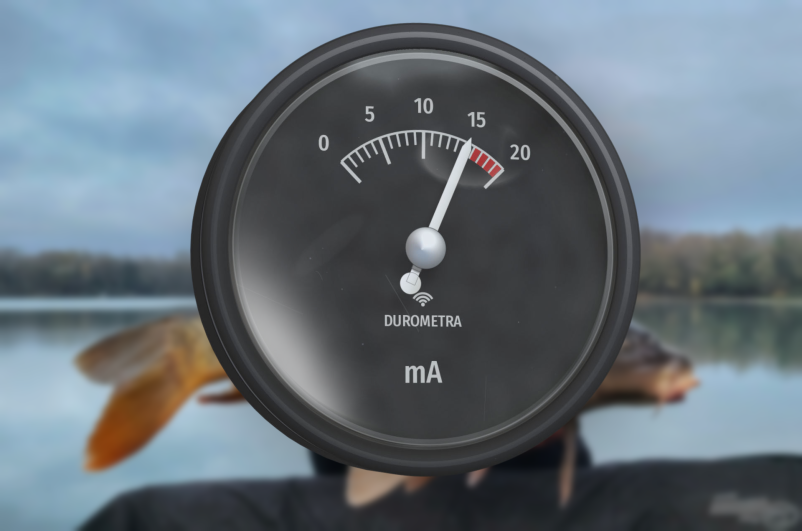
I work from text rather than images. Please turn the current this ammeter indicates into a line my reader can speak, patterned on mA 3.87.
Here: mA 15
